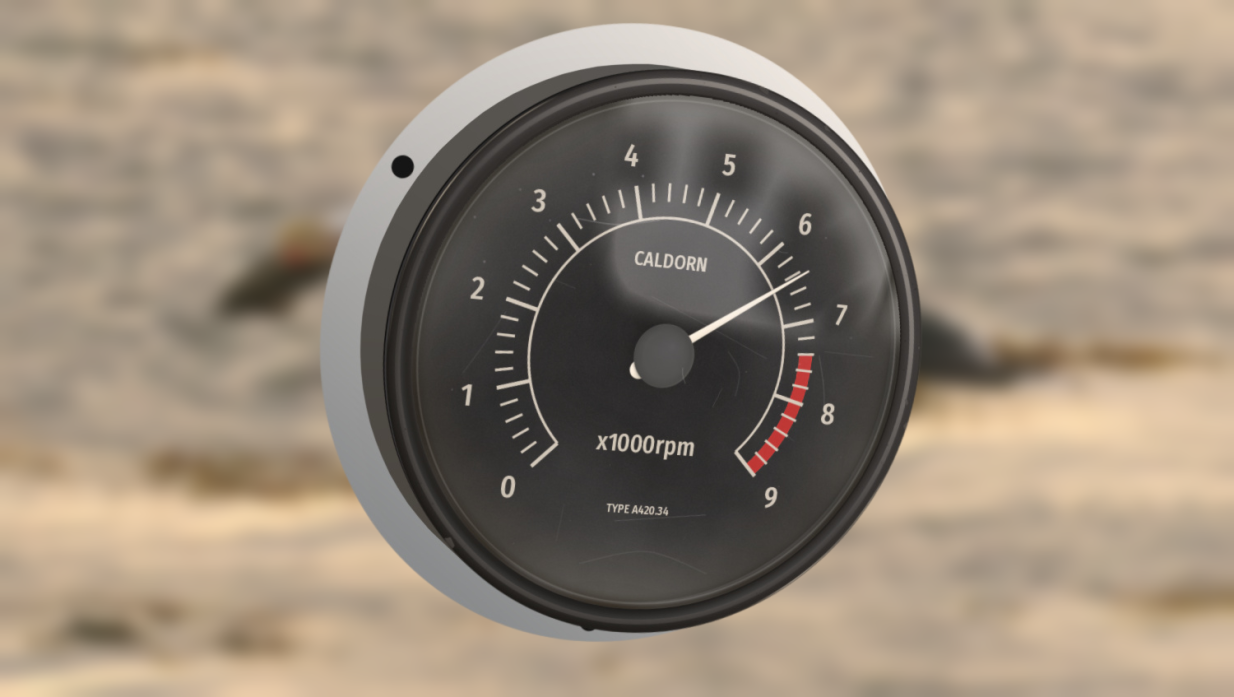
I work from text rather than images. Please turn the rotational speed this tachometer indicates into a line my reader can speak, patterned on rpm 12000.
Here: rpm 6400
